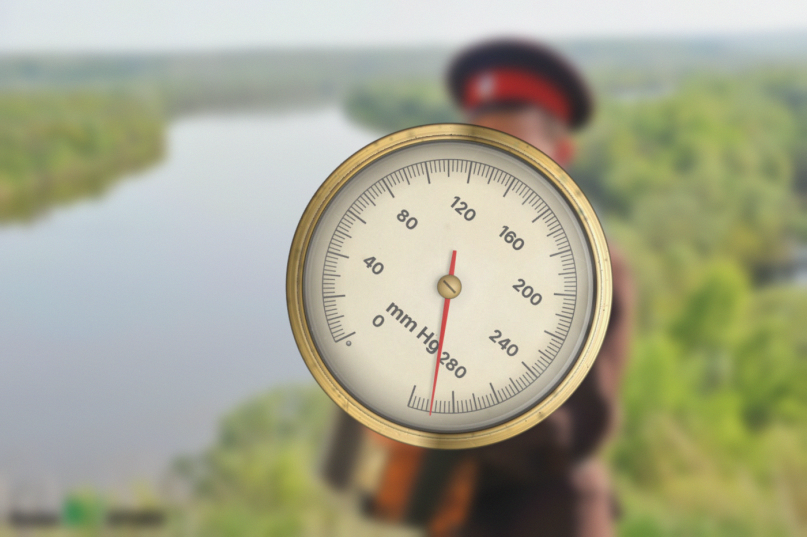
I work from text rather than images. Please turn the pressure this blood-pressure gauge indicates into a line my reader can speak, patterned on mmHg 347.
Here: mmHg 290
